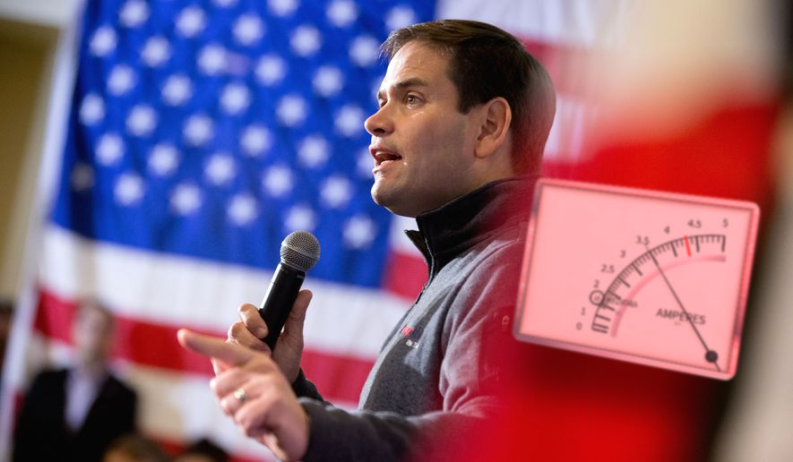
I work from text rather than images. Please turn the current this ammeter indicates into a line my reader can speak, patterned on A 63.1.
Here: A 3.5
